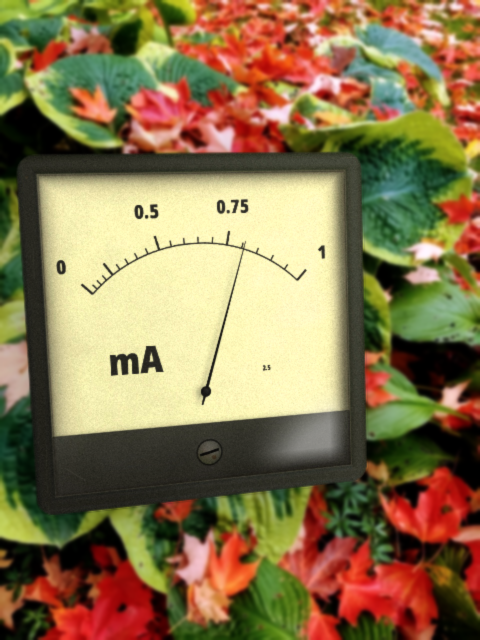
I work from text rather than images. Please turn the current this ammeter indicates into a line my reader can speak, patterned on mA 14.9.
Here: mA 0.8
